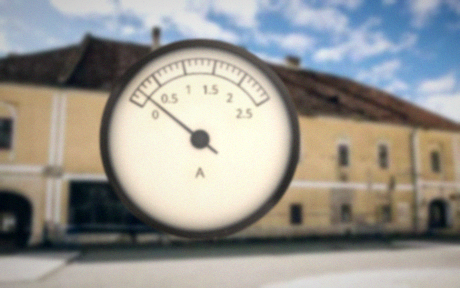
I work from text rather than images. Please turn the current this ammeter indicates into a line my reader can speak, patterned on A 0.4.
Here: A 0.2
